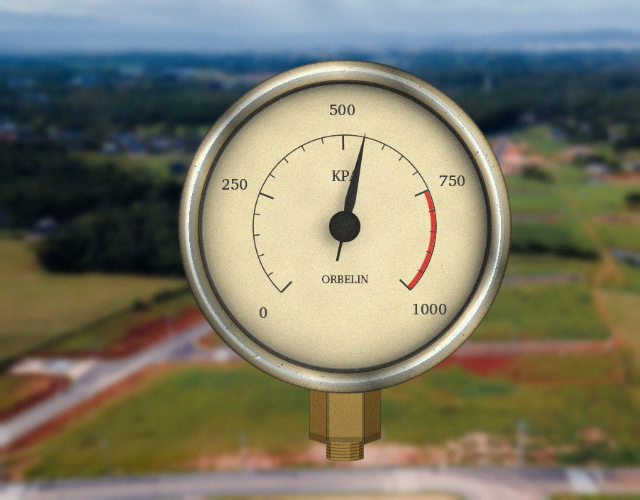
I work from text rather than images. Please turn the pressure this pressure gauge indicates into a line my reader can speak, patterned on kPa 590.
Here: kPa 550
